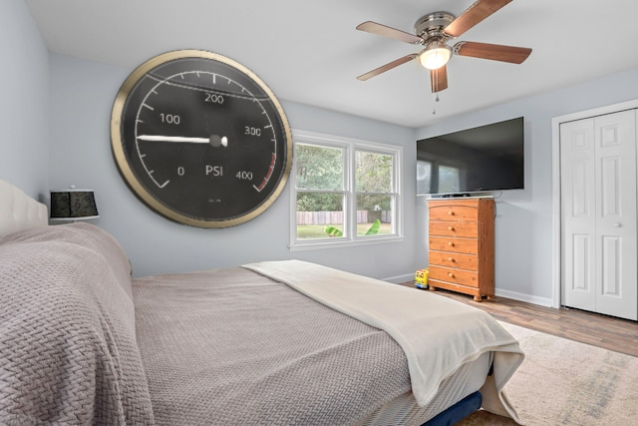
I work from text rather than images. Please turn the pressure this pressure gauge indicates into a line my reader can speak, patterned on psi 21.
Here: psi 60
